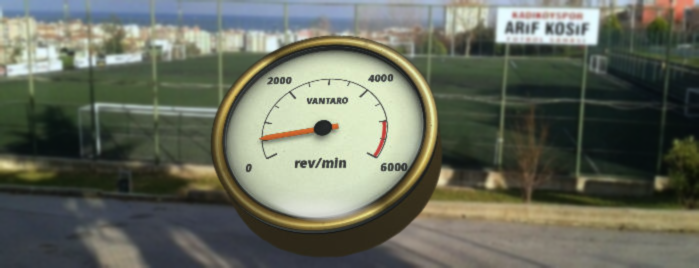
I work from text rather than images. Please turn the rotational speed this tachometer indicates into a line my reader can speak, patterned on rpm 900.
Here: rpm 500
